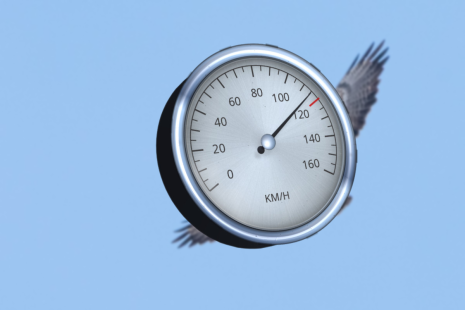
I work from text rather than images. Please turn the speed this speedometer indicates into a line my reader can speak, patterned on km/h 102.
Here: km/h 115
